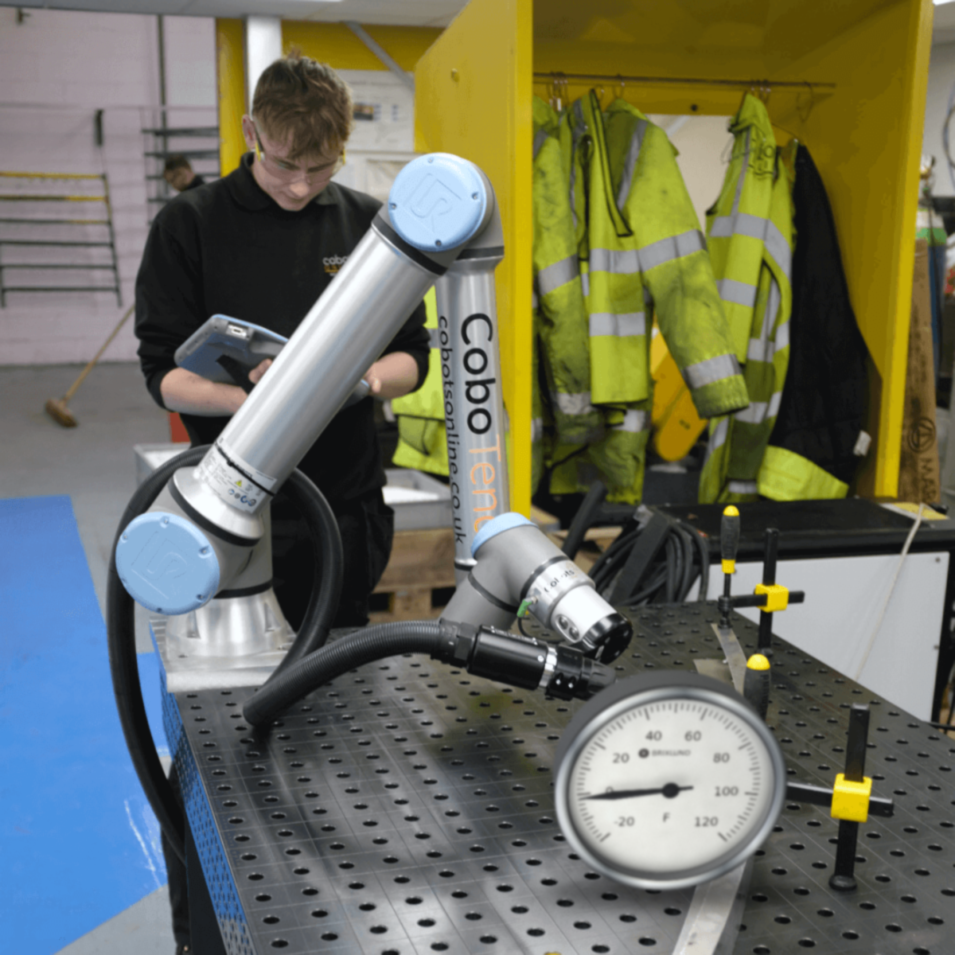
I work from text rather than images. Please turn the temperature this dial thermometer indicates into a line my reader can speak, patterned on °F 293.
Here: °F 0
